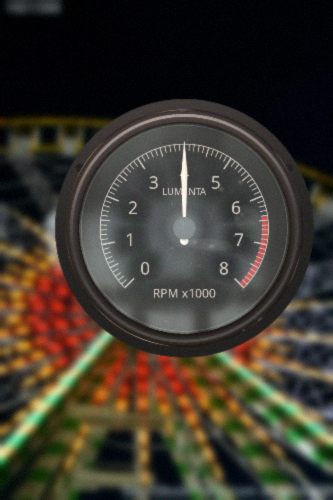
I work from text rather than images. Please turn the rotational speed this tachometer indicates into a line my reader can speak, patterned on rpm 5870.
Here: rpm 4000
